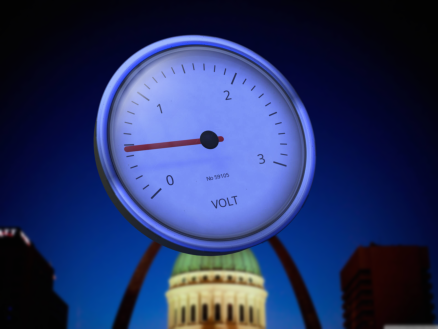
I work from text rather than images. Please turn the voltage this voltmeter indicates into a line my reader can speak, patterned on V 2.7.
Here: V 0.45
